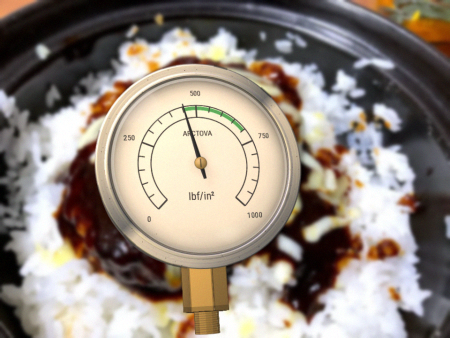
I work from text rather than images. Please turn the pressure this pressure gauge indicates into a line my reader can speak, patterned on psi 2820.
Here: psi 450
